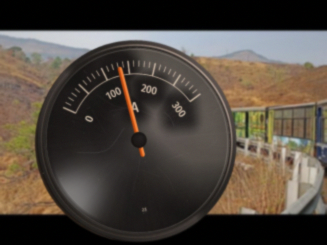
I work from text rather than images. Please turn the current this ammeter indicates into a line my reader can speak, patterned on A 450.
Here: A 130
